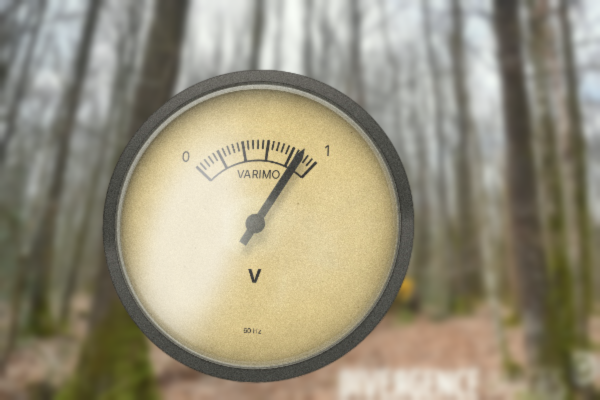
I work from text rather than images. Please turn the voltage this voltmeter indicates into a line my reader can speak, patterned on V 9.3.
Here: V 0.88
